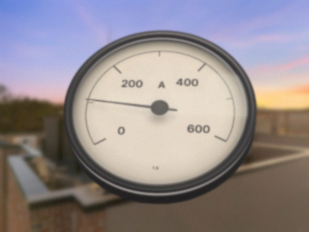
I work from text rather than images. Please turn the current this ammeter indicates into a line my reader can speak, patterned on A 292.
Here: A 100
